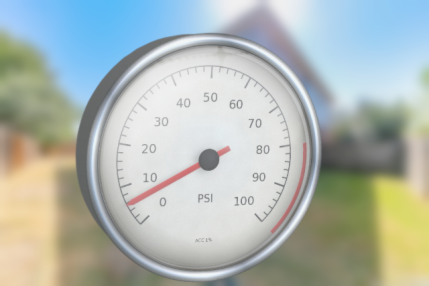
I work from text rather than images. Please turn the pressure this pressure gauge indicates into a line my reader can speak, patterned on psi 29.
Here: psi 6
